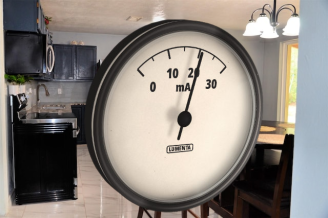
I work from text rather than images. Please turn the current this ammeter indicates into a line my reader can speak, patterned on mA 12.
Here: mA 20
